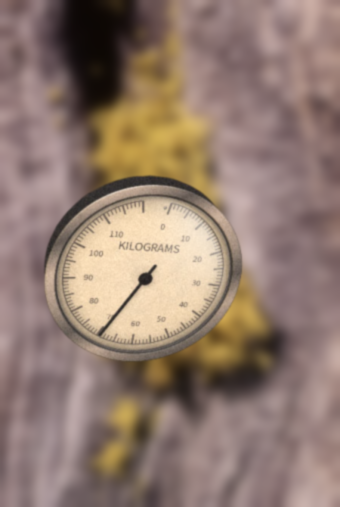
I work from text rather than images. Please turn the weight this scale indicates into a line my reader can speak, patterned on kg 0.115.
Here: kg 70
